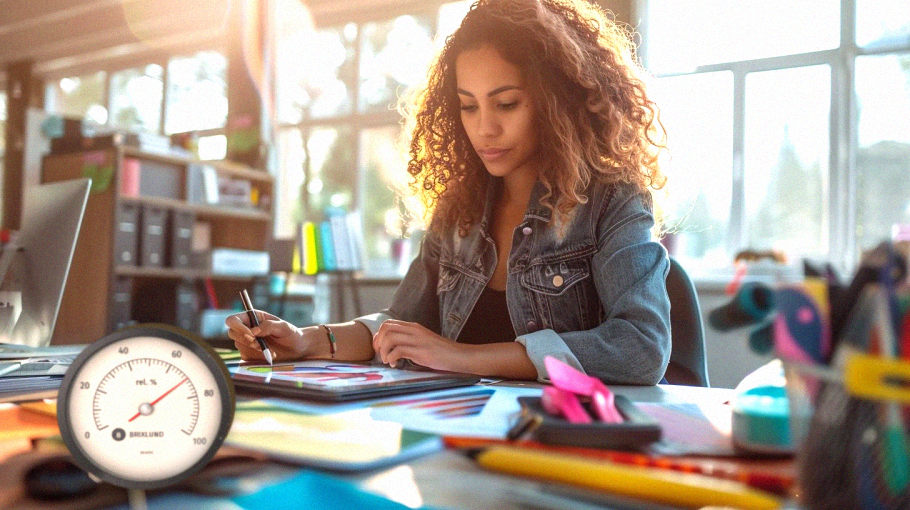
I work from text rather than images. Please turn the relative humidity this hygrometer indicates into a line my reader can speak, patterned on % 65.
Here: % 70
